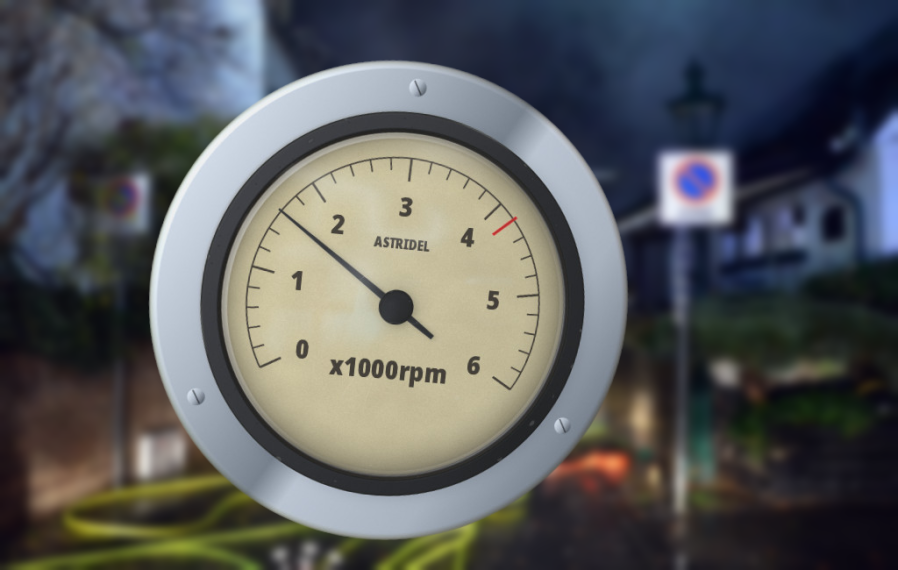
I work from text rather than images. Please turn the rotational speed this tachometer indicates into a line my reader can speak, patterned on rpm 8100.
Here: rpm 1600
